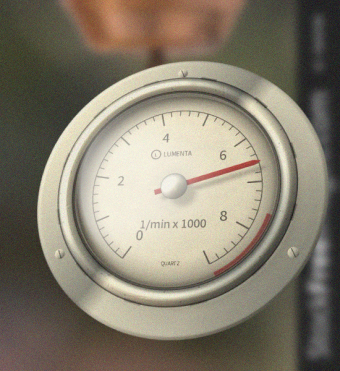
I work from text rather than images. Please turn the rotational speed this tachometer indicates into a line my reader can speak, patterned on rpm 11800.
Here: rpm 6600
